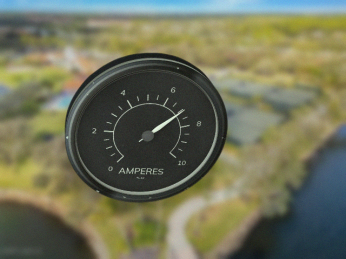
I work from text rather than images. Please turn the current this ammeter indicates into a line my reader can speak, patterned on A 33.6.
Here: A 7
